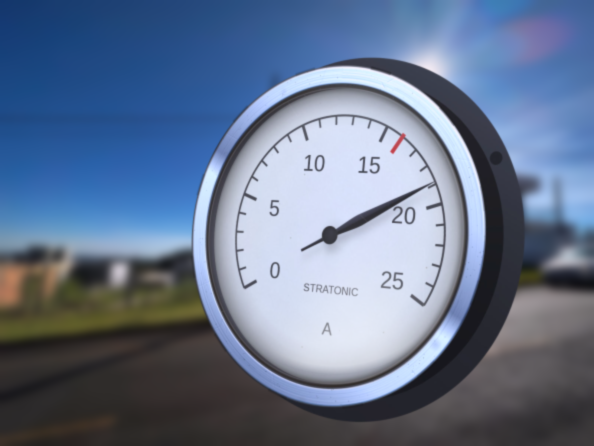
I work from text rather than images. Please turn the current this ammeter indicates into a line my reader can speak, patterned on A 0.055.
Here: A 19
